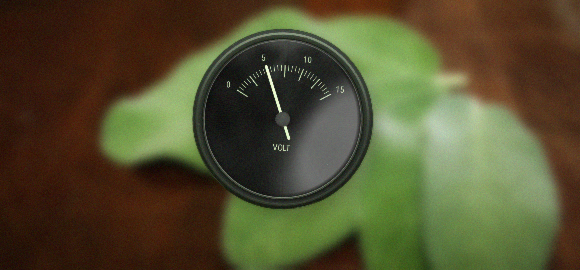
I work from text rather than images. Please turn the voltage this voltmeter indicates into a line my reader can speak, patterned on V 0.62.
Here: V 5
